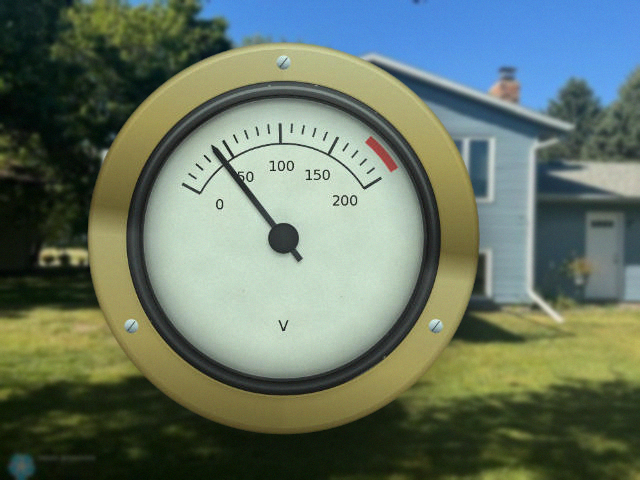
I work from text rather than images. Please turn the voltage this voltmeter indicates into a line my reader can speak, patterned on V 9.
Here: V 40
